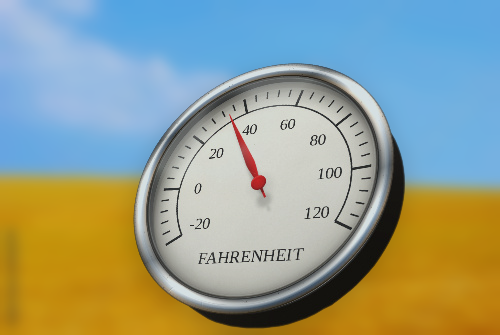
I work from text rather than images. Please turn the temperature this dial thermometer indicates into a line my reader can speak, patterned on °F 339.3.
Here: °F 34
